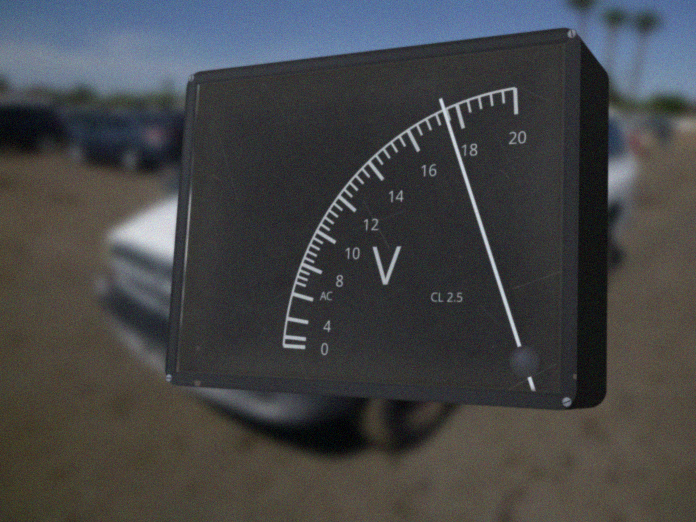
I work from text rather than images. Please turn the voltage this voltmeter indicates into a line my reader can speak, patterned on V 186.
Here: V 17.6
